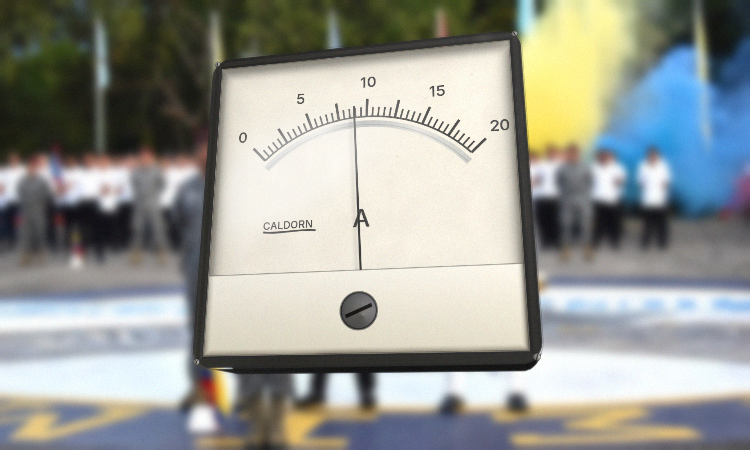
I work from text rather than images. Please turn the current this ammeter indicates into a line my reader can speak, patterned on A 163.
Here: A 9
